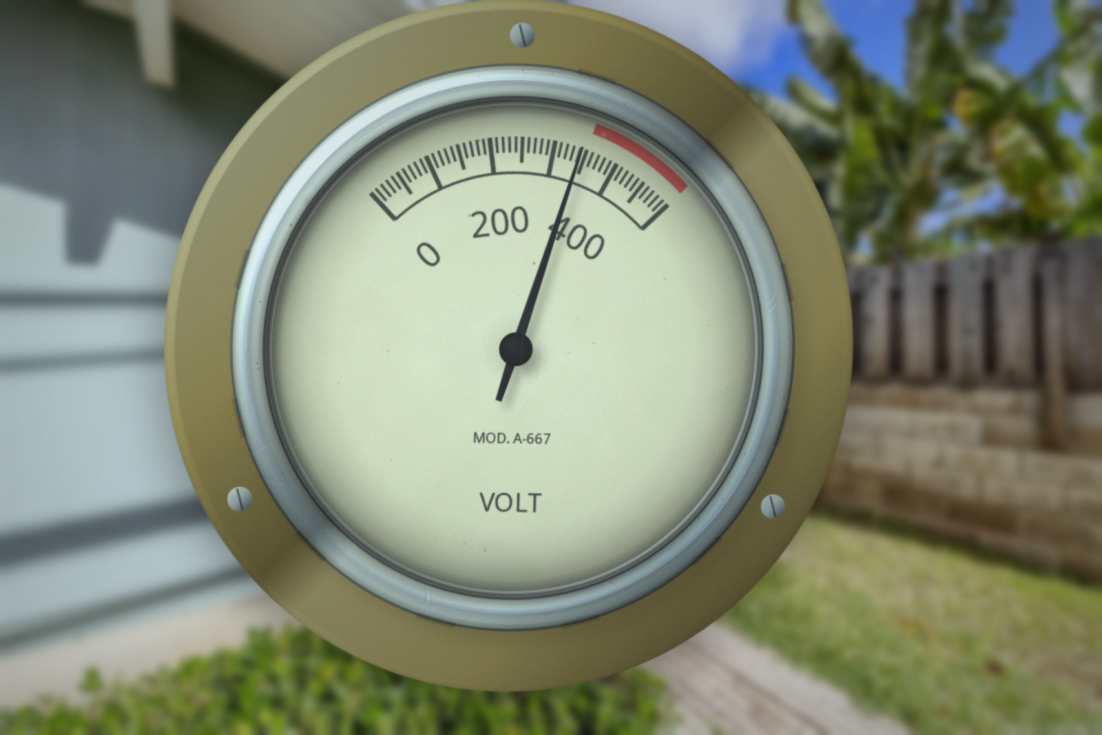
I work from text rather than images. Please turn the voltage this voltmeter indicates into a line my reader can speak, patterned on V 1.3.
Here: V 340
